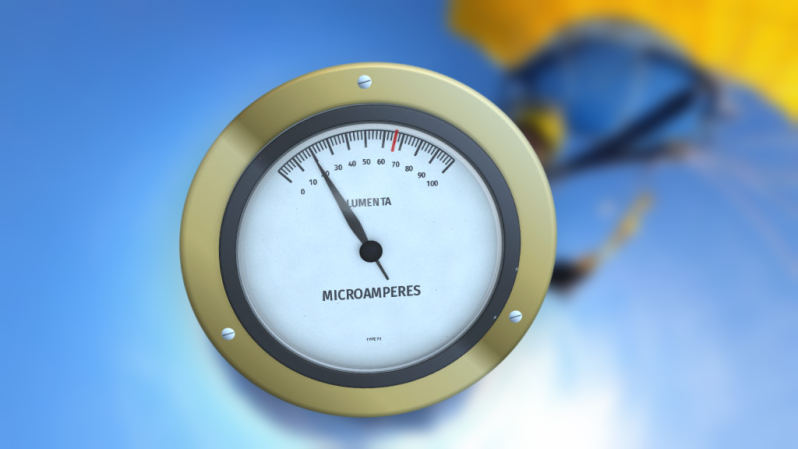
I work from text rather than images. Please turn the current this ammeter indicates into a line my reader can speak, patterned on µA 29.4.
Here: µA 20
